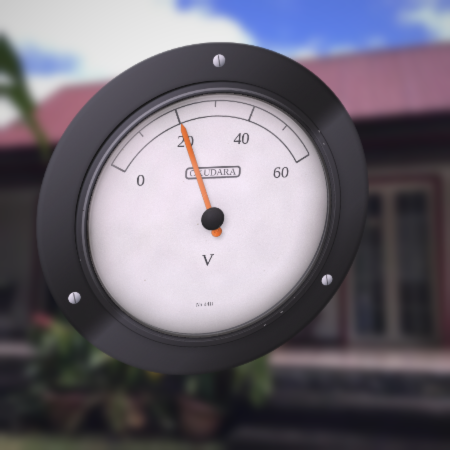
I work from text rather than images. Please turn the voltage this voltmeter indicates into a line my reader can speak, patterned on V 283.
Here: V 20
